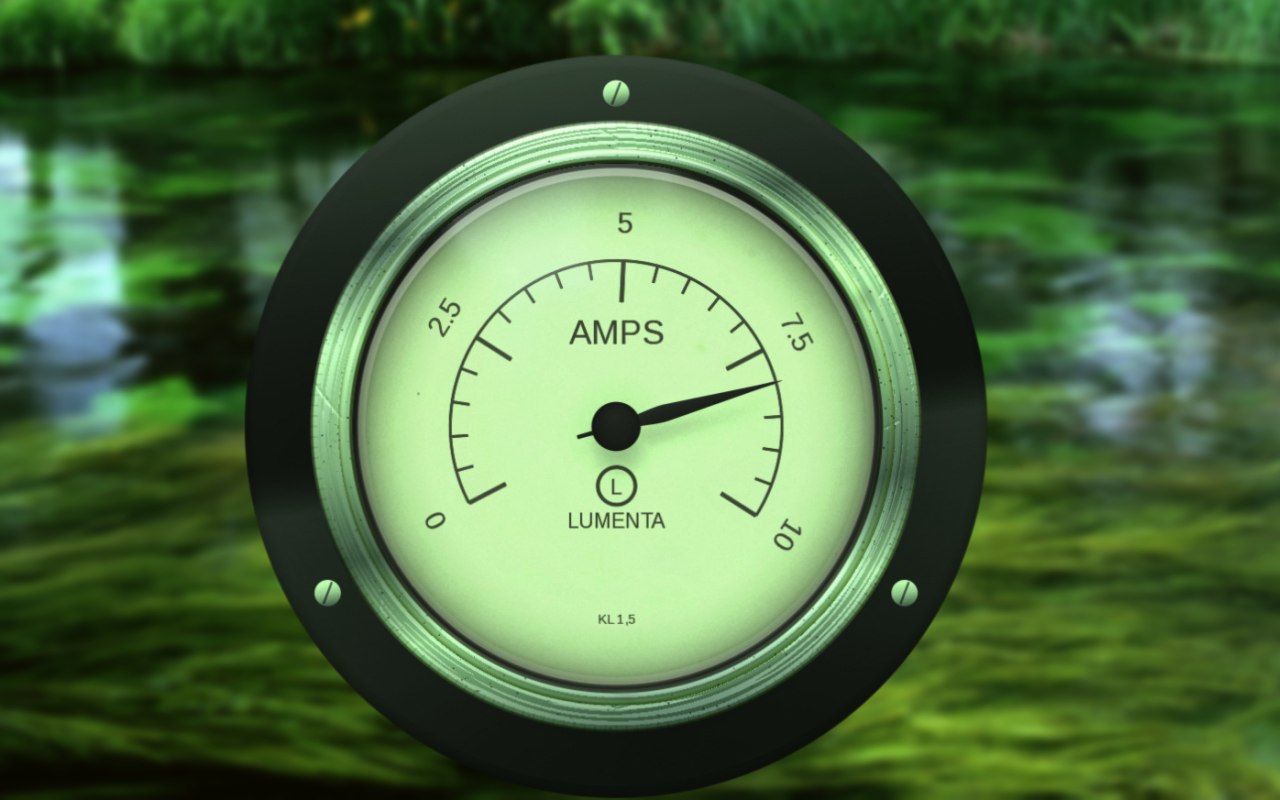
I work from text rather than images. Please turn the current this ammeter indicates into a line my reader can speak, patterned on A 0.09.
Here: A 8
